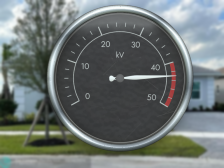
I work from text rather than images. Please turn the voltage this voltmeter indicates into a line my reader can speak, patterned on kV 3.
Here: kV 43
